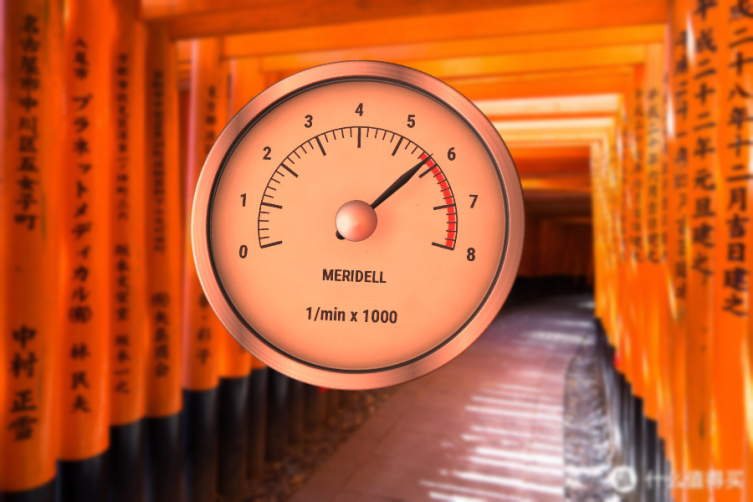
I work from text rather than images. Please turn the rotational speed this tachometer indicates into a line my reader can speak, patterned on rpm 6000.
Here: rpm 5800
